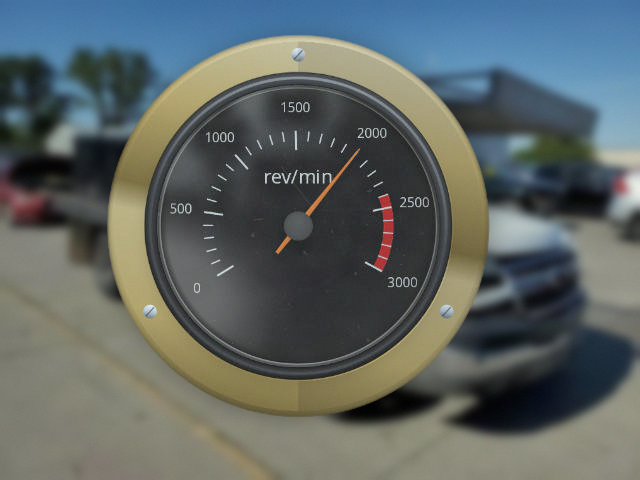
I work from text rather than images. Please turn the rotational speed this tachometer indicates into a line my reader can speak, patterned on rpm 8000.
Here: rpm 2000
